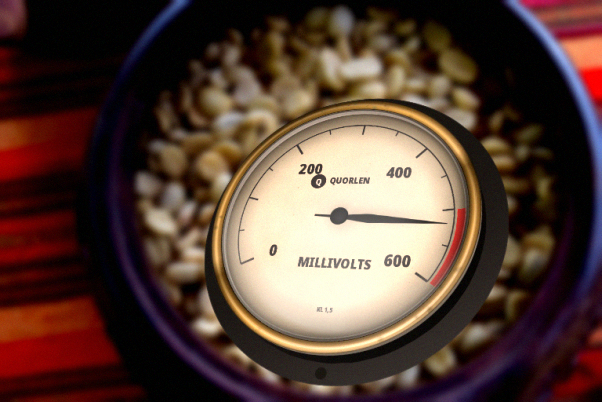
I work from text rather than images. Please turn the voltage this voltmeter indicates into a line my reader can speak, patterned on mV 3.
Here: mV 525
